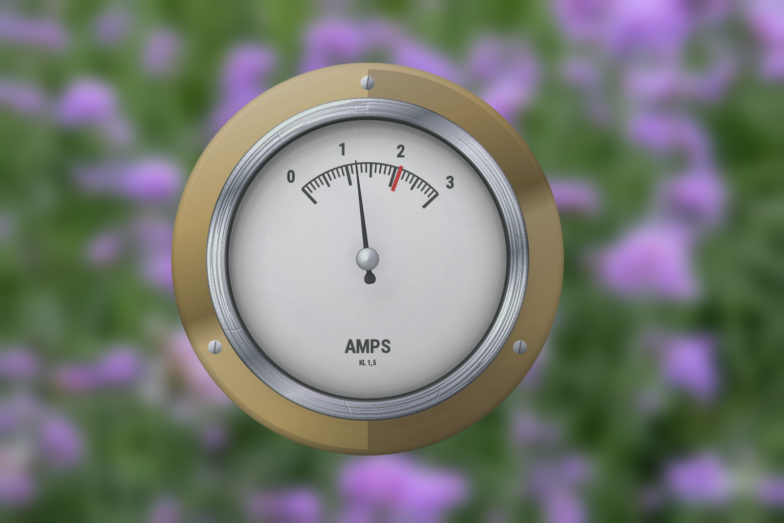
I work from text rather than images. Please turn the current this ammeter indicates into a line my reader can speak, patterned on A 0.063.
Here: A 1.2
